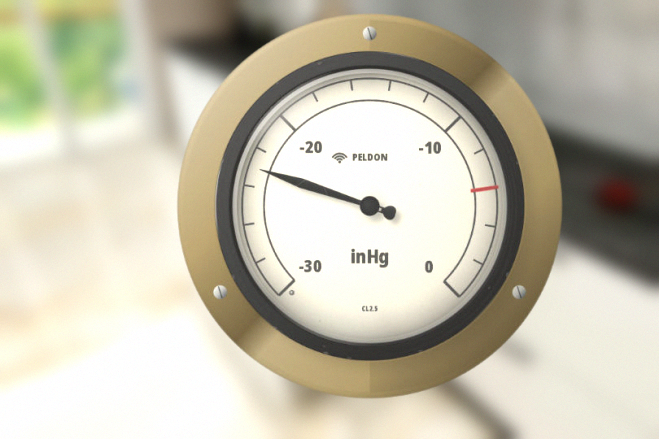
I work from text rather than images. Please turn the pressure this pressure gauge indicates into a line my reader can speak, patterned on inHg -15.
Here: inHg -23
